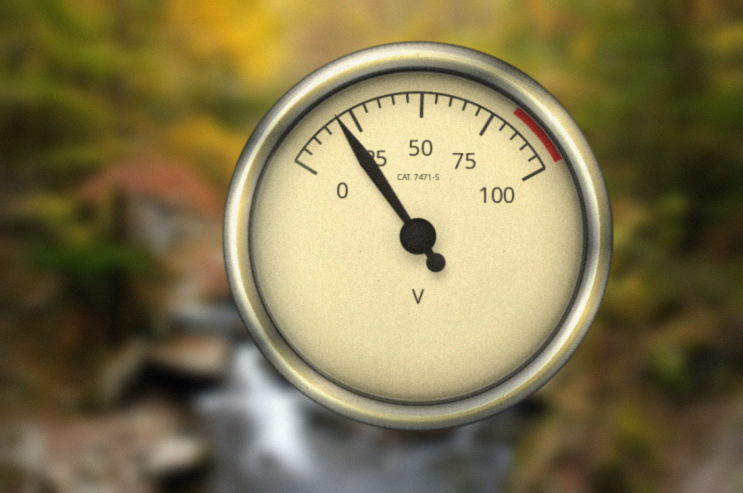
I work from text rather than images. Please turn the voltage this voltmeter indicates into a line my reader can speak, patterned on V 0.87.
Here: V 20
